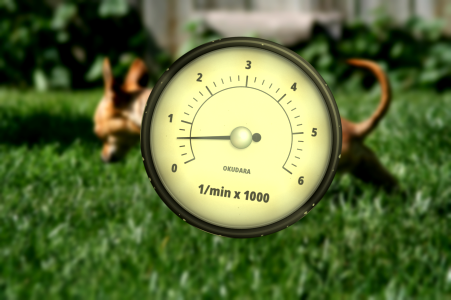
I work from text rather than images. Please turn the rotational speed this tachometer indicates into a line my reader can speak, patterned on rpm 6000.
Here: rpm 600
